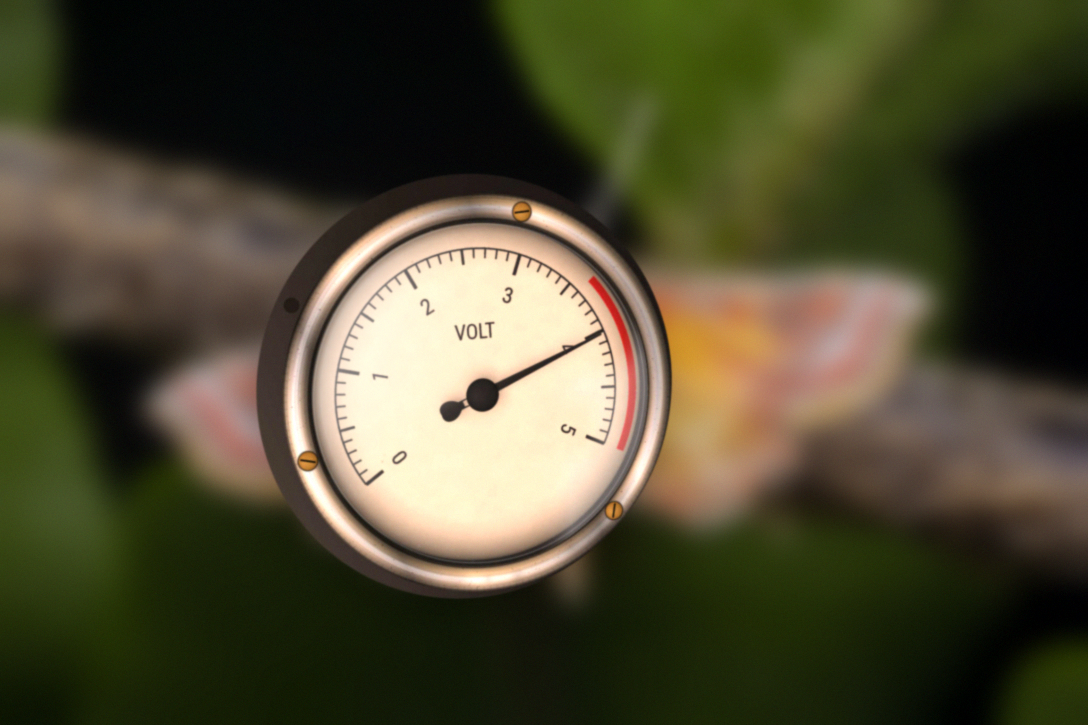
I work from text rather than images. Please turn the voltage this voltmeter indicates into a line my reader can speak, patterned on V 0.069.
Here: V 4
